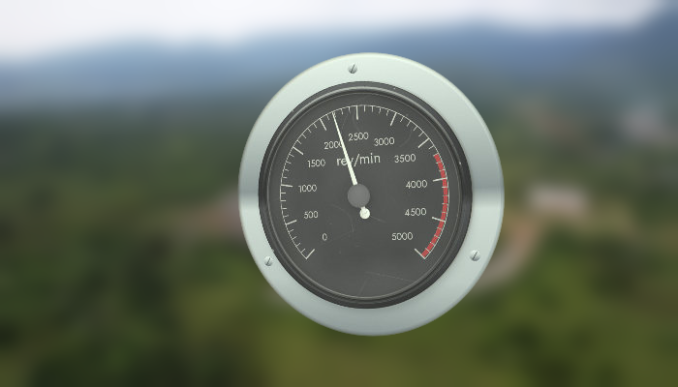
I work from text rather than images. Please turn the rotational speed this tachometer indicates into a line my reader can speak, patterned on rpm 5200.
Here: rpm 2200
